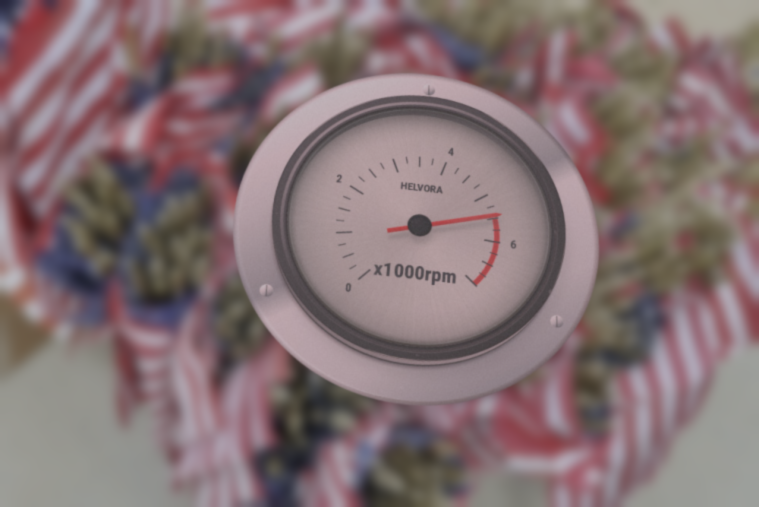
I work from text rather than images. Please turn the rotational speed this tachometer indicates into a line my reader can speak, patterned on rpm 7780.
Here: rpm 5500
